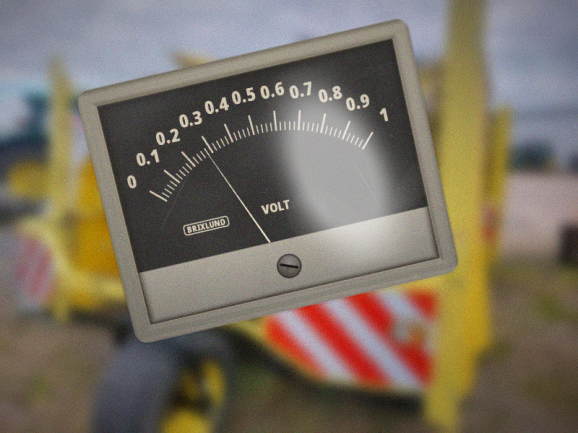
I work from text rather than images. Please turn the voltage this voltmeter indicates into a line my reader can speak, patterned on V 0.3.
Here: V 0.28
